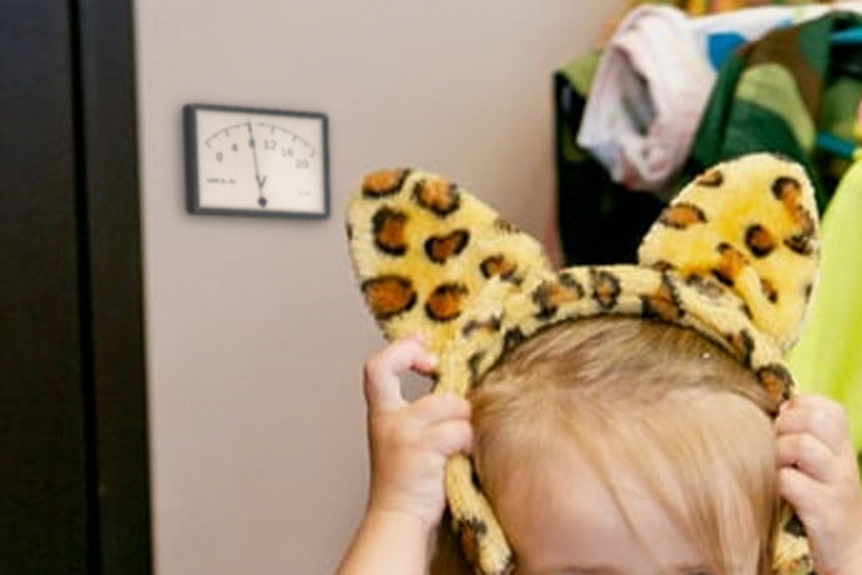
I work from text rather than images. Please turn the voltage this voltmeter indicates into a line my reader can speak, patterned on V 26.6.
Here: V 8
